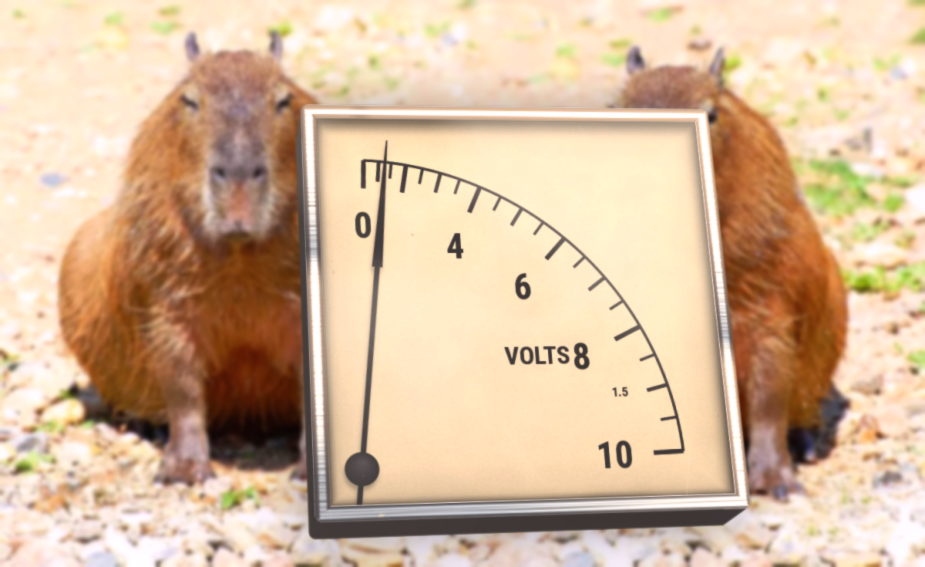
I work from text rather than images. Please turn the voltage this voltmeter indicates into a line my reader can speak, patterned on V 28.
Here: V 1.25
